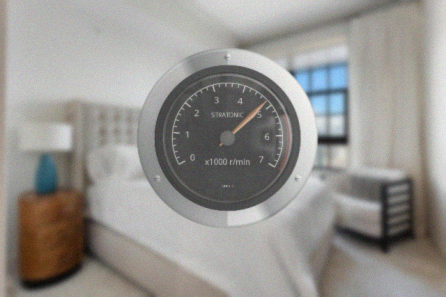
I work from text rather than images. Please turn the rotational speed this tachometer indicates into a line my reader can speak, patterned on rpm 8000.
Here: rpm 4800
